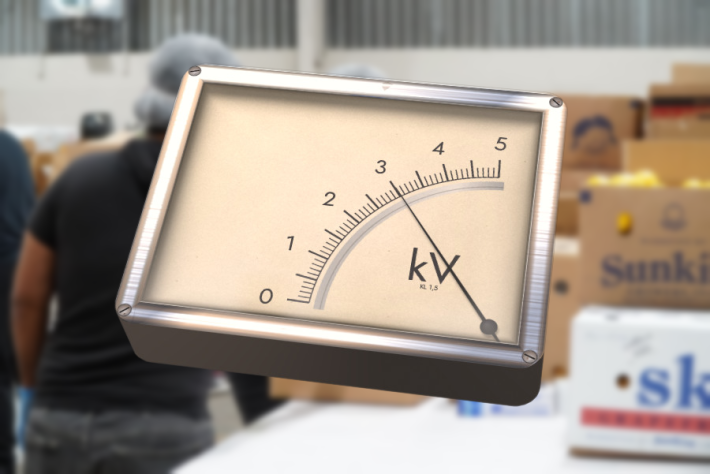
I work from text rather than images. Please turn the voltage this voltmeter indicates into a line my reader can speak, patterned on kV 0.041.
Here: kV 3
